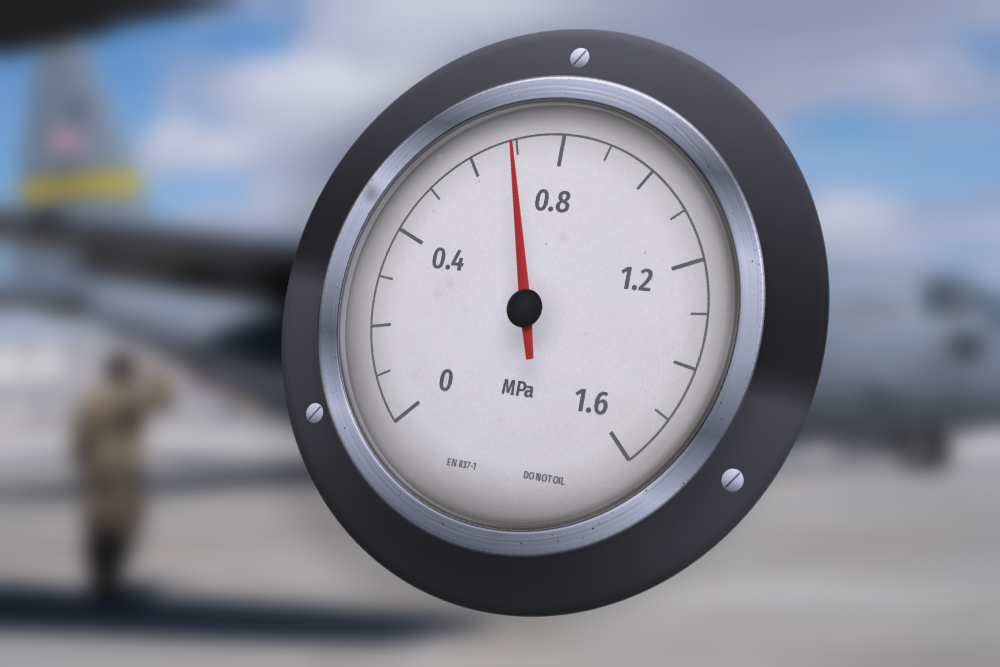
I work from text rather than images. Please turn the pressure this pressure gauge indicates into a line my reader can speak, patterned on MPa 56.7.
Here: MPa 0.7
